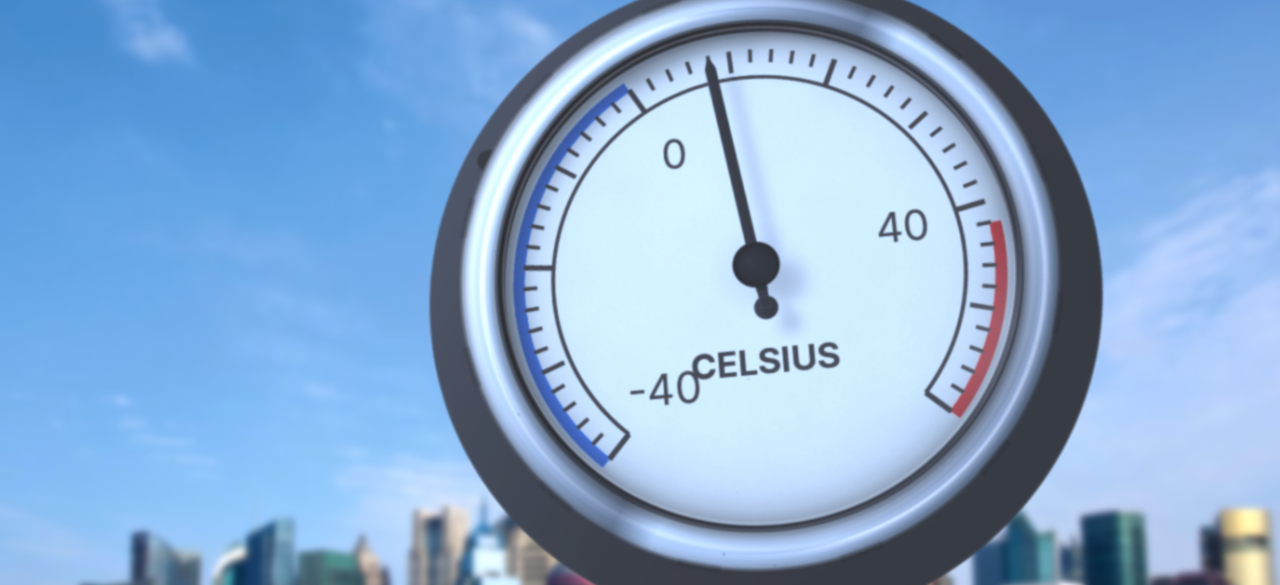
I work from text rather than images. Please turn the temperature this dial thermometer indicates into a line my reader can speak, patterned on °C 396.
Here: °C 8
